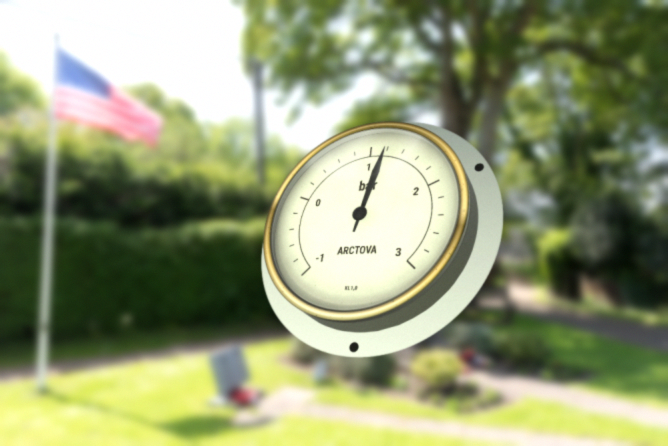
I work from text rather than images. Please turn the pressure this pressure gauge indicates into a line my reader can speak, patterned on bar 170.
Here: bar 1.2
